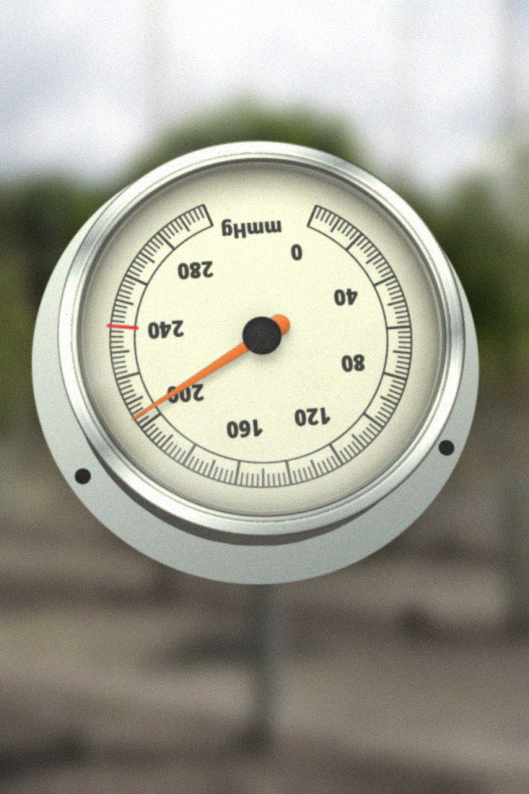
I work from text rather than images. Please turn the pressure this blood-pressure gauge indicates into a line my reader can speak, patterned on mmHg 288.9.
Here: mmHg 204
